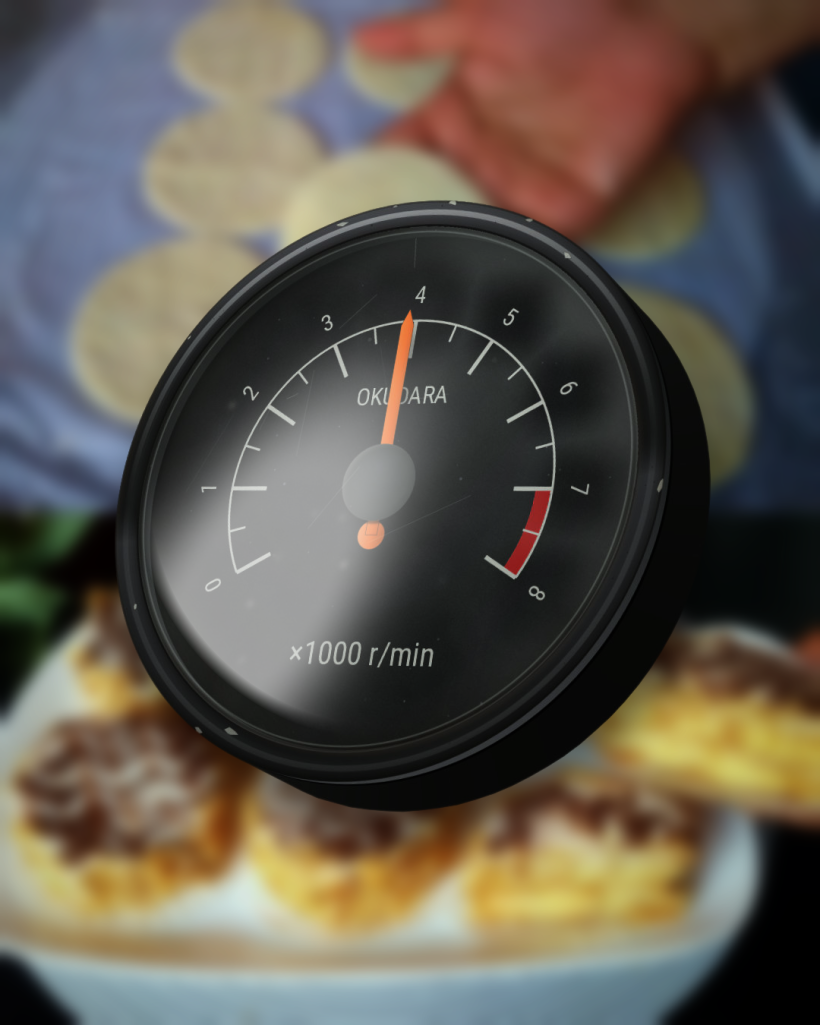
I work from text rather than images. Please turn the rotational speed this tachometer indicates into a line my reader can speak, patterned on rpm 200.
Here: rpm 4000
